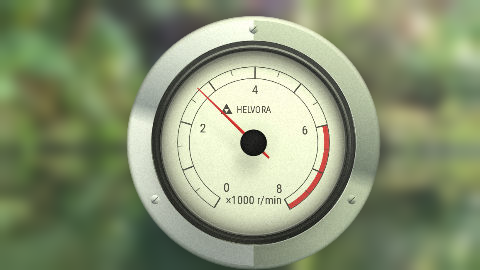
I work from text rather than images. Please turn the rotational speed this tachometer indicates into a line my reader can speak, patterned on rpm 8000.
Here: rpm 2750
